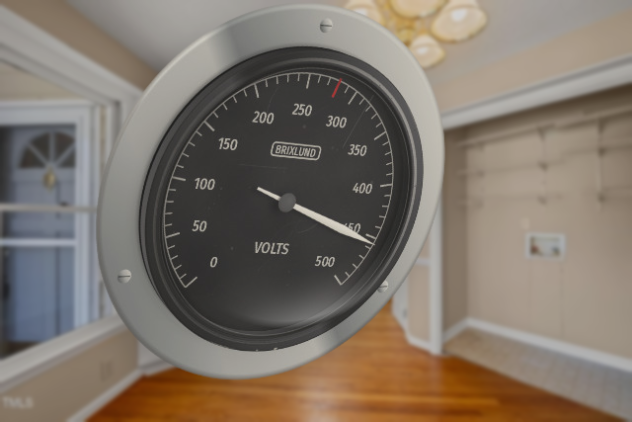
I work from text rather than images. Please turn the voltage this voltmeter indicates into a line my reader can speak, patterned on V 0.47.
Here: V 455
